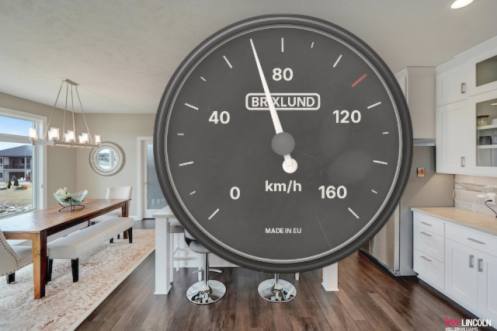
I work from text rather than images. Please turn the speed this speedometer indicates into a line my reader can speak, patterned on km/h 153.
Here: km/h 70
